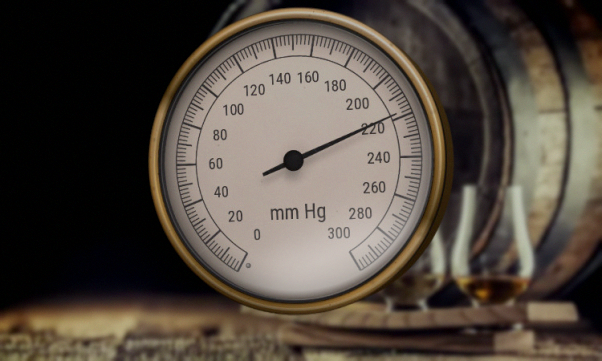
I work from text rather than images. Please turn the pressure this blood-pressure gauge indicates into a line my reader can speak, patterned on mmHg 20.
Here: mmHg 218
